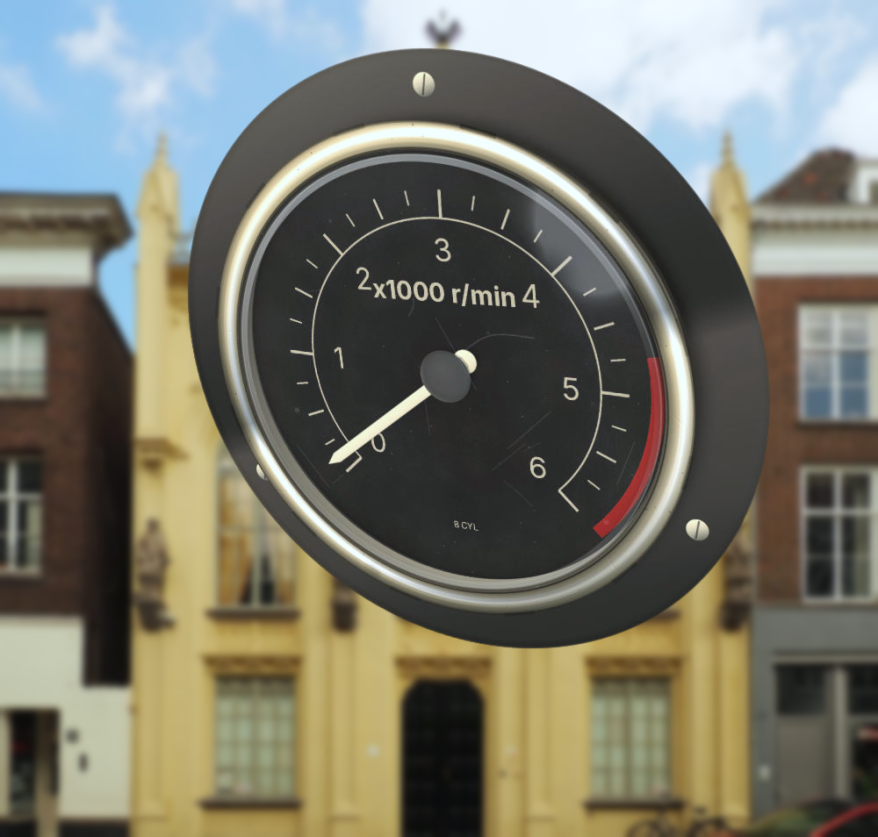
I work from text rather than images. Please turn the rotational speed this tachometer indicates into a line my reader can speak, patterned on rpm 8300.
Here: rpm 125
